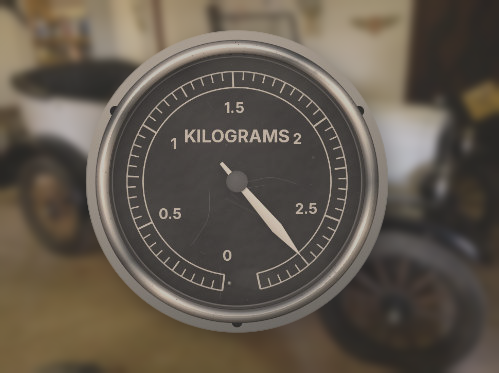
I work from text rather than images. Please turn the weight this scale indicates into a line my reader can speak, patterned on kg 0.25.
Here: kg 2.75
